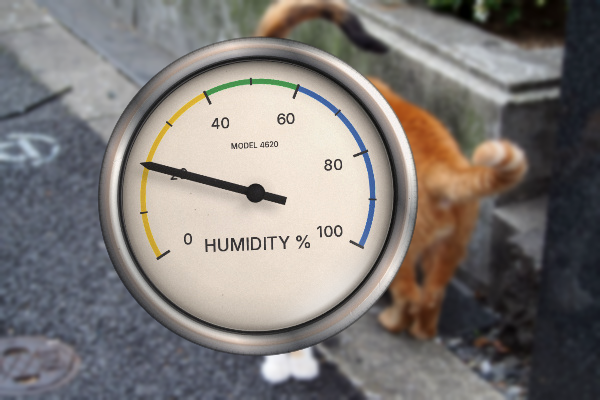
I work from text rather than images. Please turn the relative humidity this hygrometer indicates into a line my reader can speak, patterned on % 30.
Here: % 20
